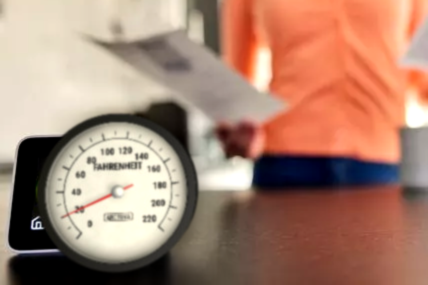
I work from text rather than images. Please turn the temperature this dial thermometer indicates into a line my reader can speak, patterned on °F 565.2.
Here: °F 20
